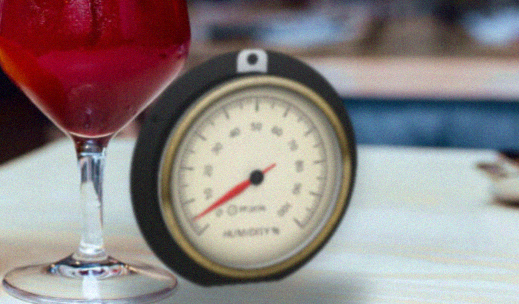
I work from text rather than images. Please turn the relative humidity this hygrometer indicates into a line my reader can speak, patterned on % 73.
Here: % 5
